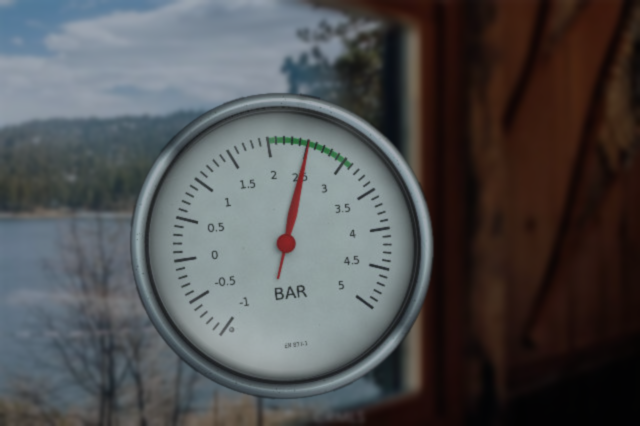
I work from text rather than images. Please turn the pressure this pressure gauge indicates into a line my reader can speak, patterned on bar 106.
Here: bar 2.5
